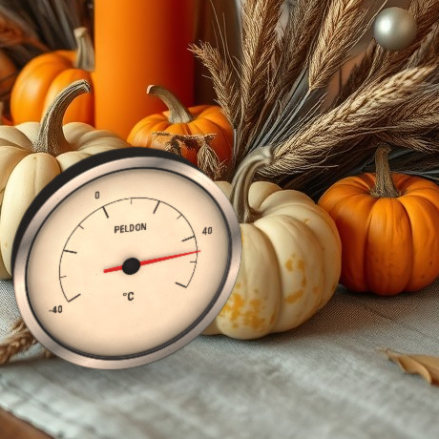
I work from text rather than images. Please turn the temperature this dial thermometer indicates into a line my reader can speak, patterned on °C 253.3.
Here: °C 45
